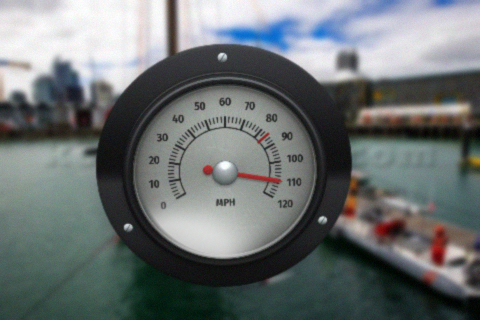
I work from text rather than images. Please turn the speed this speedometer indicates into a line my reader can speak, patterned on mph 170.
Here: mph 110
